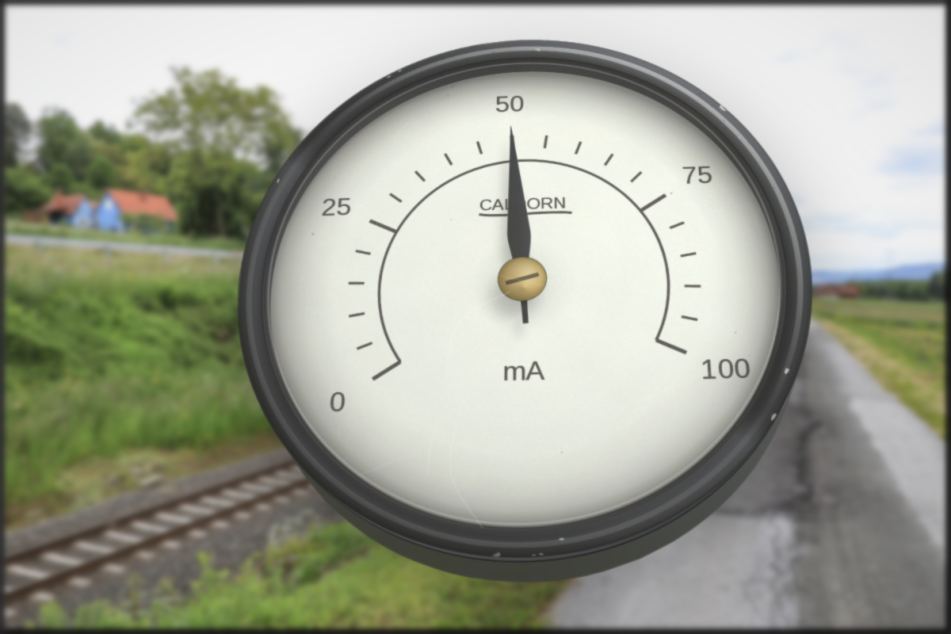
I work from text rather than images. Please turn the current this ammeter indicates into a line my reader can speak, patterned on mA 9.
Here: mA 50
